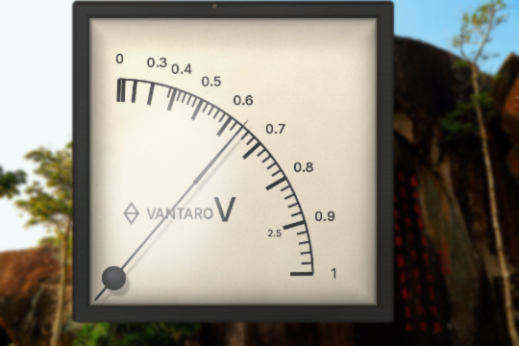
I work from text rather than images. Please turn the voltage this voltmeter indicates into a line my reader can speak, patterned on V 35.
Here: V 0.64
